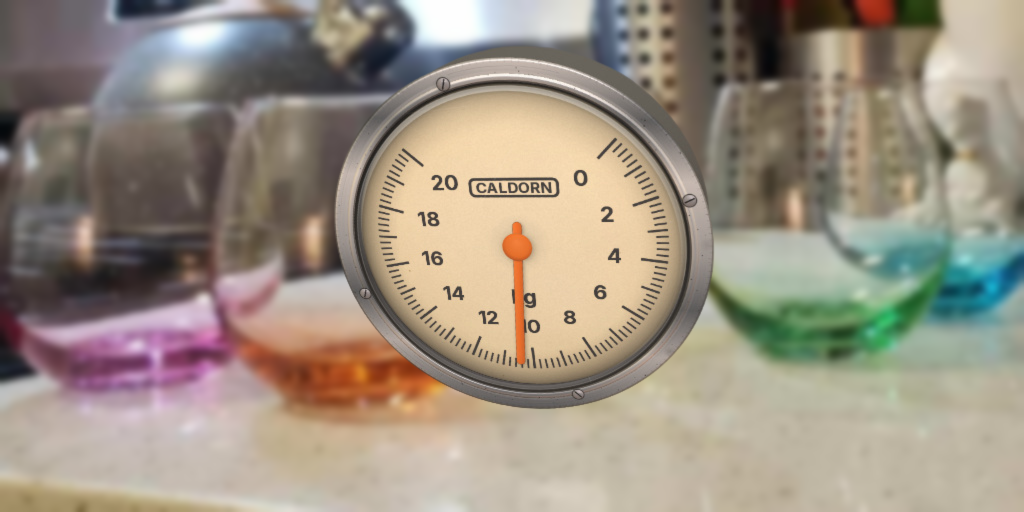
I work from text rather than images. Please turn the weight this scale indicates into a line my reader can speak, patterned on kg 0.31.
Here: kg 10.4
